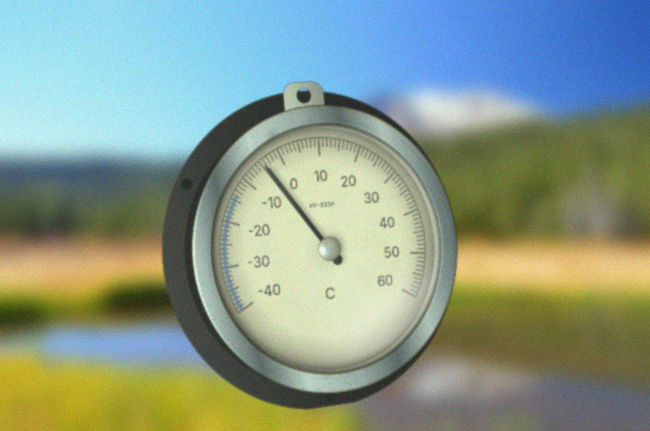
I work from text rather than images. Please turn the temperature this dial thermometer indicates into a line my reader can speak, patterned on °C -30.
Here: °C -5
